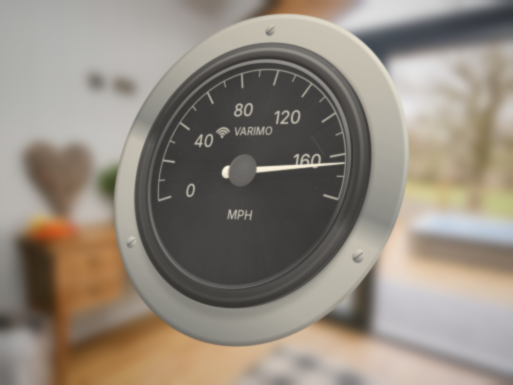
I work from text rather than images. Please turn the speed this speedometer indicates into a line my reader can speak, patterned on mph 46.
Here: mph 165
